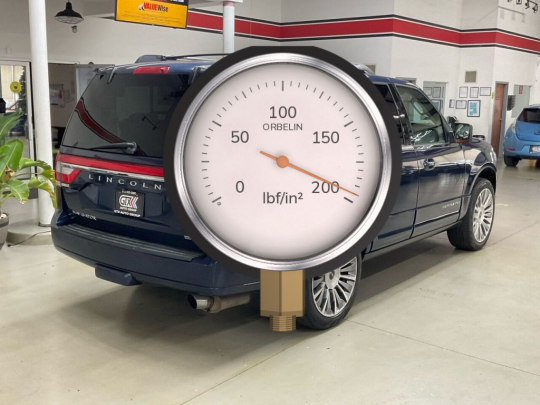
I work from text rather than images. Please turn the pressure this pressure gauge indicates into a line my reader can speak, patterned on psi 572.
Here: psi 195
